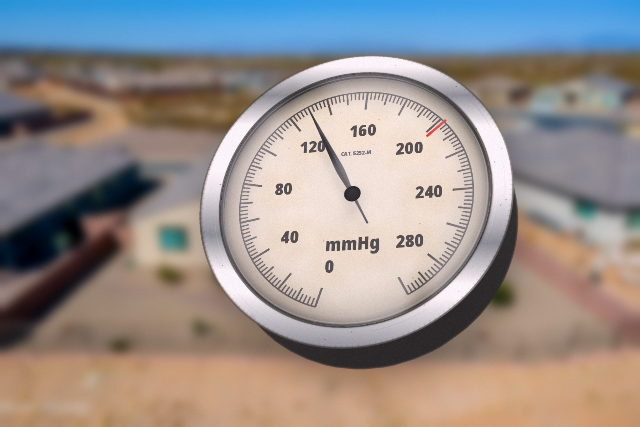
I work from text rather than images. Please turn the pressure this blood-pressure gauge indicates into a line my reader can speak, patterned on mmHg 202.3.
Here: mmHg 130
